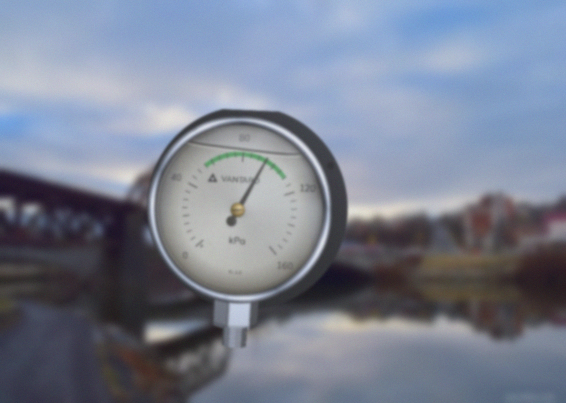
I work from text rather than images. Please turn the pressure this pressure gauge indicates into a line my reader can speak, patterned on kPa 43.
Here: kPa 95
